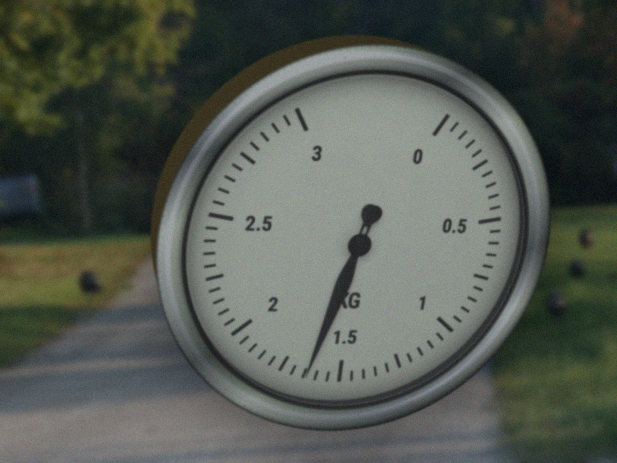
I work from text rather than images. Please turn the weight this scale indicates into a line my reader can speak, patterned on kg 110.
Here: kg 1.65
